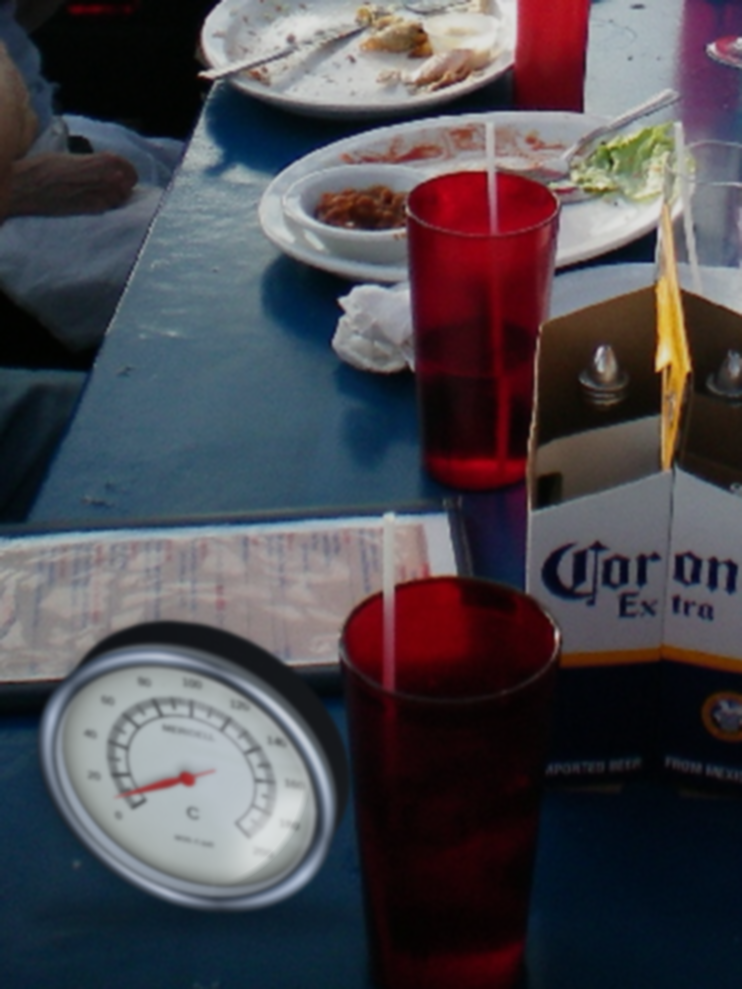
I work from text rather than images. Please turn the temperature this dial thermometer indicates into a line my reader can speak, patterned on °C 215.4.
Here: °C 10
